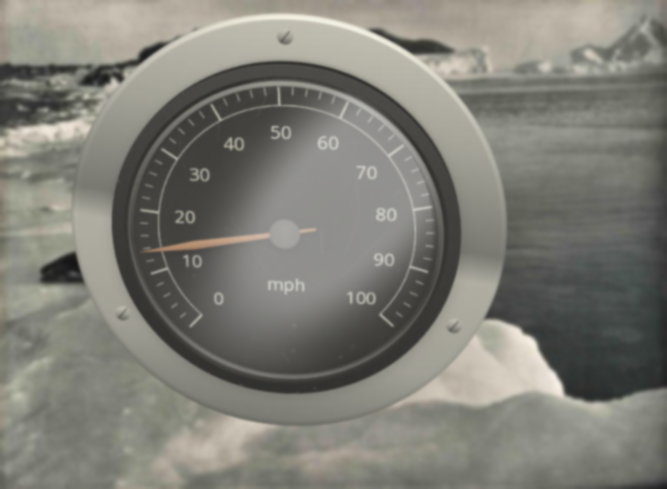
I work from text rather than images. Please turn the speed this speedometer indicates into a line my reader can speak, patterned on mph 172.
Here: mph 14
